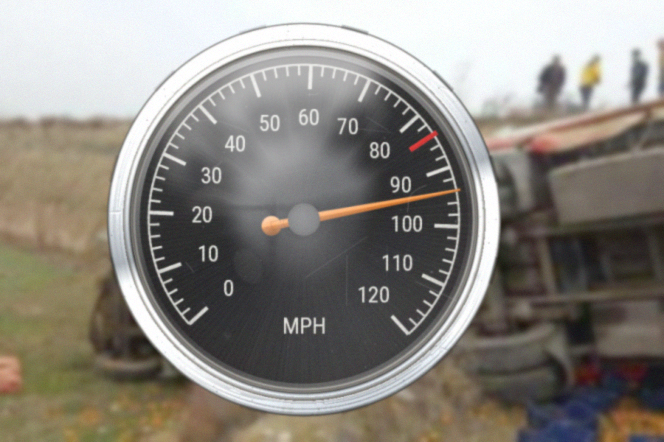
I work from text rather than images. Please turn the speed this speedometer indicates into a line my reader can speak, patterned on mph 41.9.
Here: mph 94
